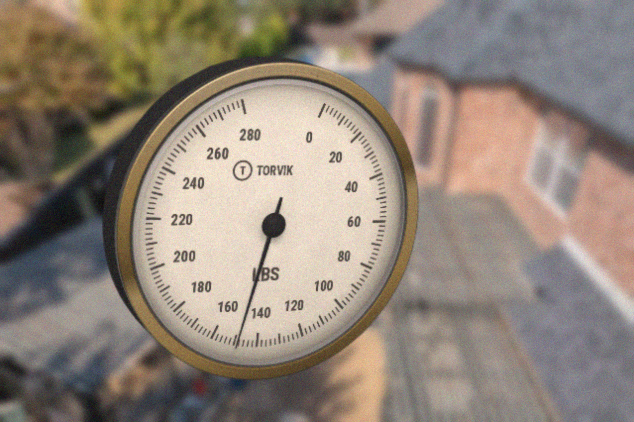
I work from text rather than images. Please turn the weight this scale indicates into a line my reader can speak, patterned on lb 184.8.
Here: lb 150
